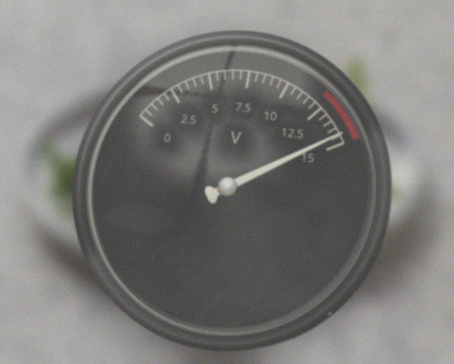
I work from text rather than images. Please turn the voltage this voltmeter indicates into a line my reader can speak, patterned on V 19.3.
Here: V 14.5
